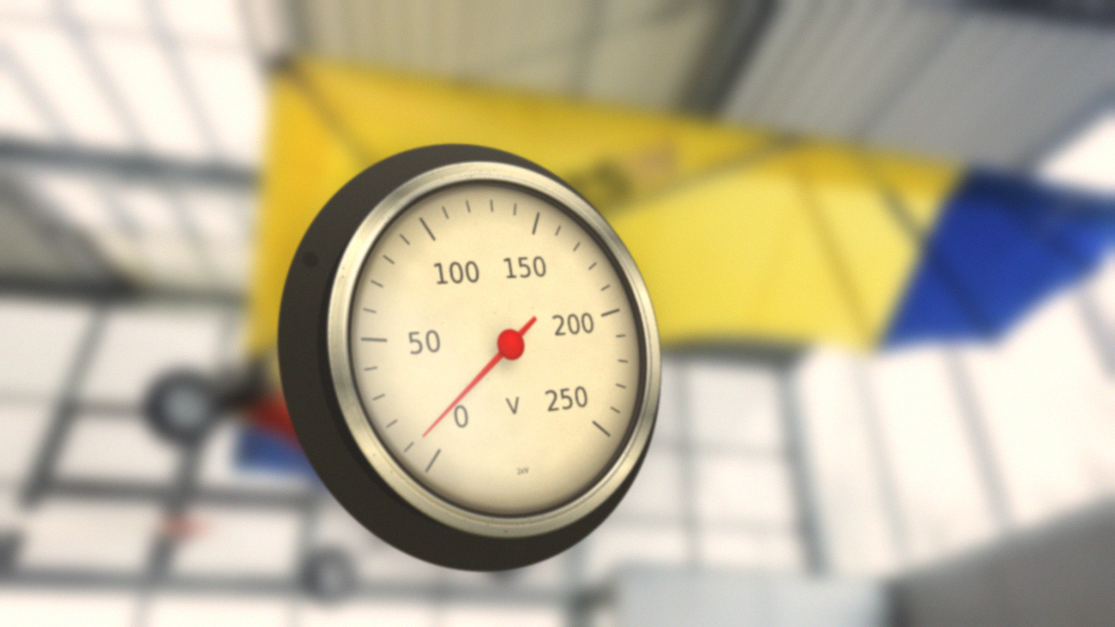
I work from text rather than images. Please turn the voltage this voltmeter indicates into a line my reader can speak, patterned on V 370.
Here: V 10
